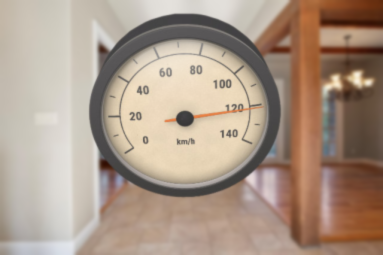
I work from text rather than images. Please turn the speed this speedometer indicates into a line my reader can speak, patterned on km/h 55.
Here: km/h 120
